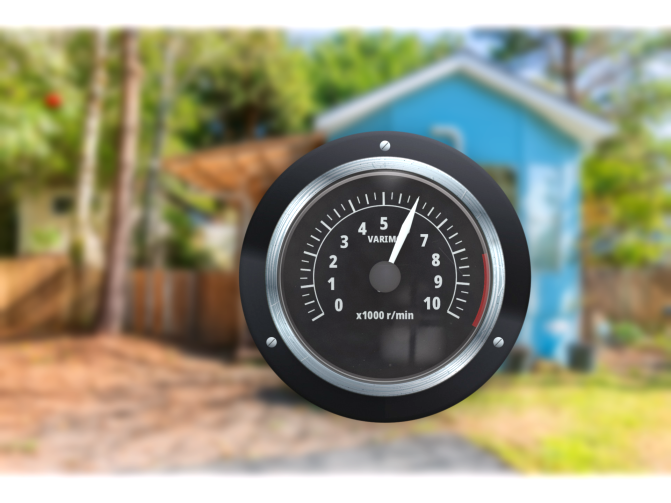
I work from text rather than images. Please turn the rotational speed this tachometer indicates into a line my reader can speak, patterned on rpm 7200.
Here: rpm 6000
